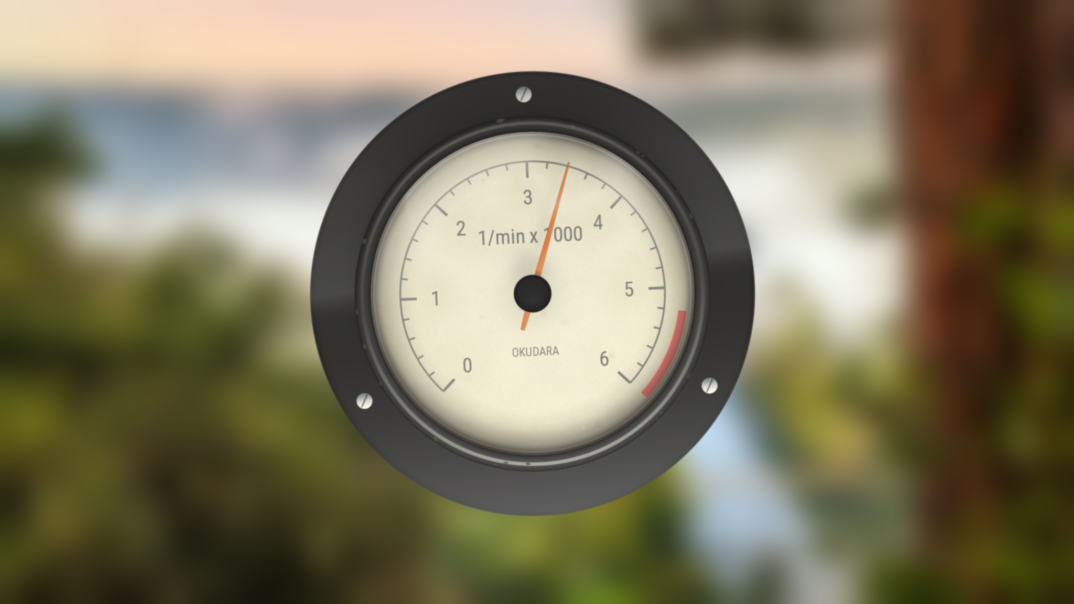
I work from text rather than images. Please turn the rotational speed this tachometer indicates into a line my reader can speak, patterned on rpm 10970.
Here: rpm 3400
